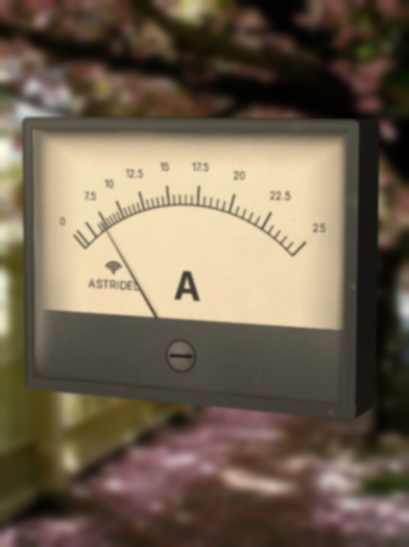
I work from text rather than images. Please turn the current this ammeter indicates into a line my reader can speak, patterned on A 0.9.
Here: A 7.5
